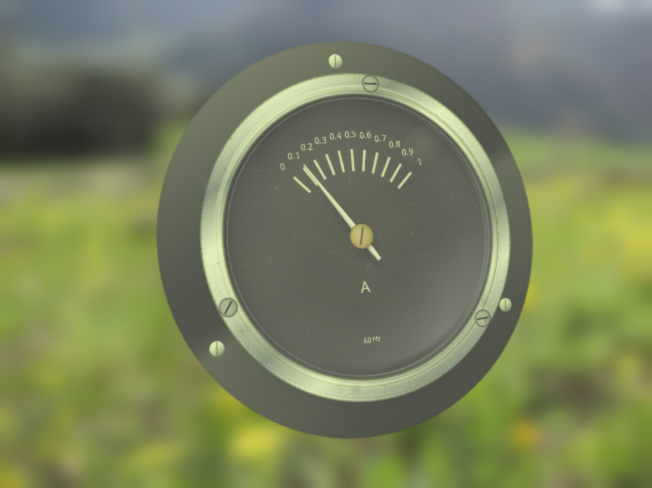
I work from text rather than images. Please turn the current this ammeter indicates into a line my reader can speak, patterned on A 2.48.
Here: A 0.1
